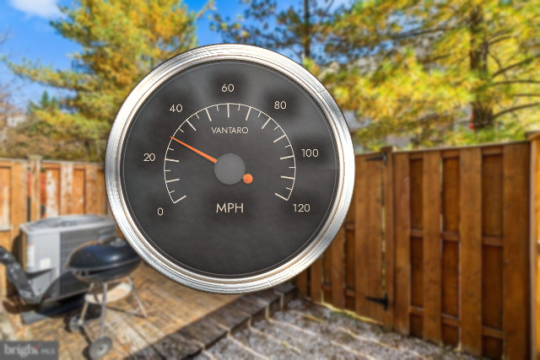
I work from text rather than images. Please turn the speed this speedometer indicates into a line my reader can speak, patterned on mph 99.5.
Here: mph 30
